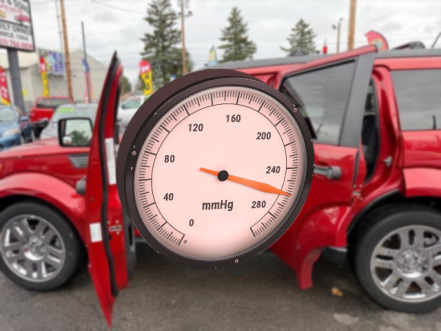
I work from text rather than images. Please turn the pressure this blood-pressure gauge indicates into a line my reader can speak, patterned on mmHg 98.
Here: mmHg 260
